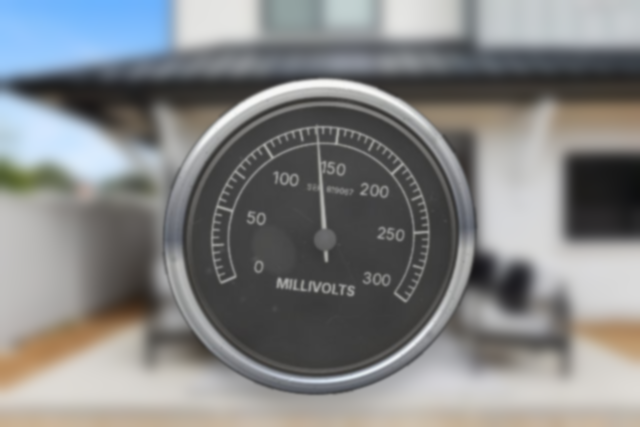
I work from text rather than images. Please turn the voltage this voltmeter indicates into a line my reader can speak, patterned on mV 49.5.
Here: mV 135
